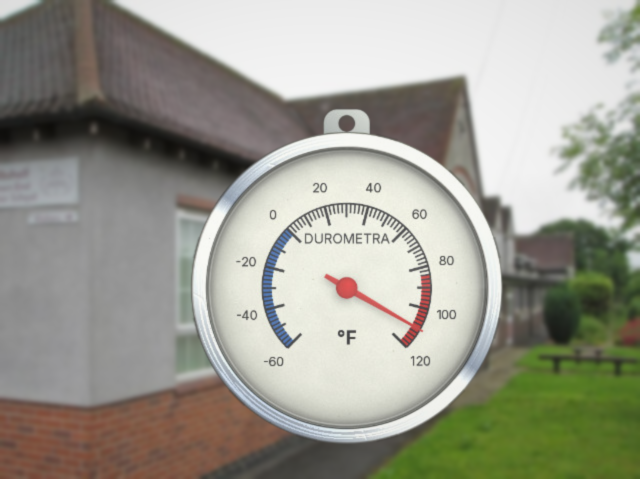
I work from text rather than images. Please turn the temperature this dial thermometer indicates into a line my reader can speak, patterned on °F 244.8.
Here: °F 110
